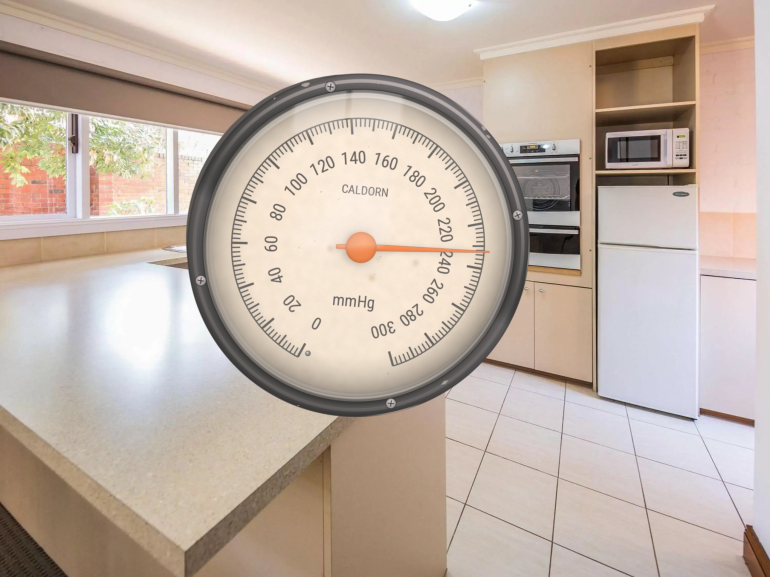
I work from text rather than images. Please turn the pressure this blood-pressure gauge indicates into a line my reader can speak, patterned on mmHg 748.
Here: mmHg 232
